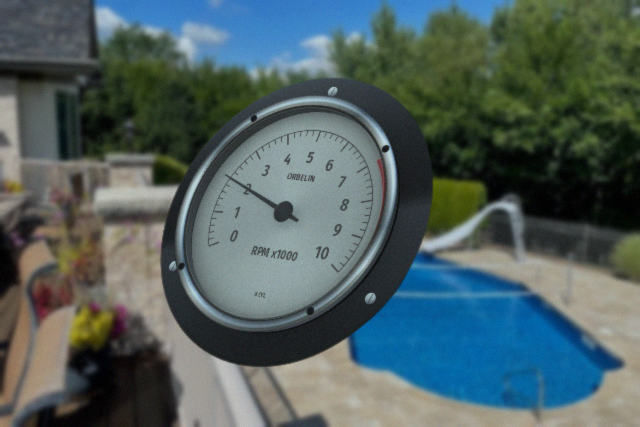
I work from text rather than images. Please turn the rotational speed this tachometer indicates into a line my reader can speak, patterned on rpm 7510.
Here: rpm 2000
